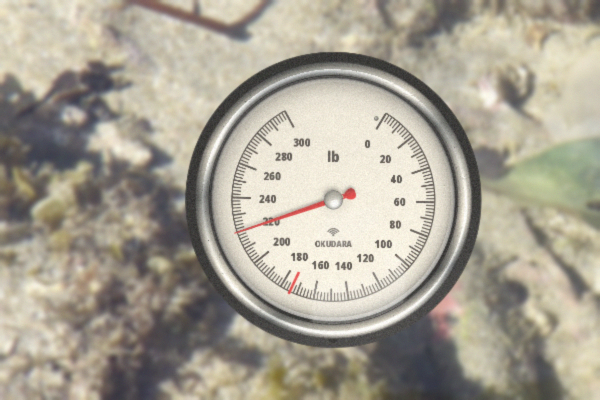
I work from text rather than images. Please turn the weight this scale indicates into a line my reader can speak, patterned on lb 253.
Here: lb 220
